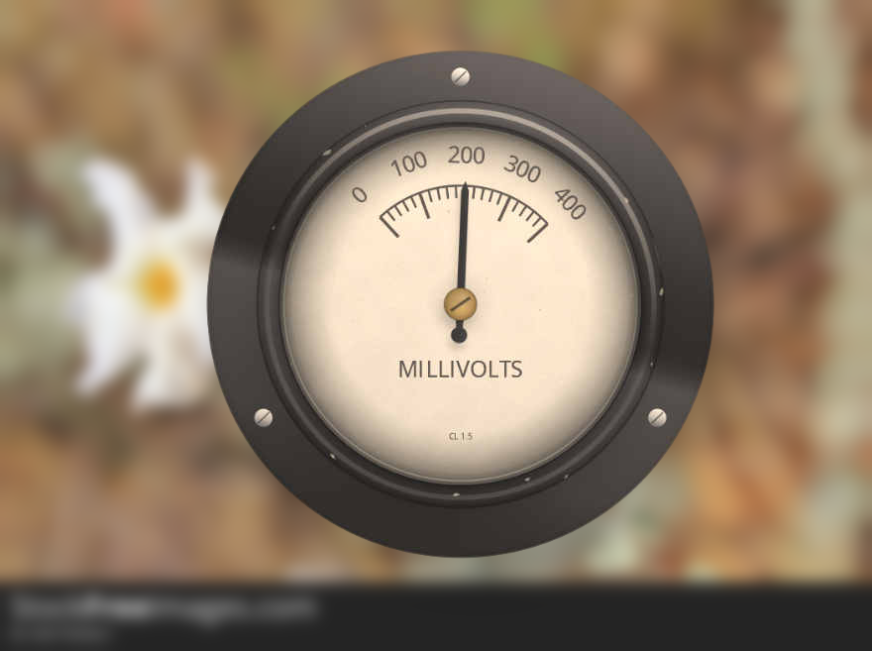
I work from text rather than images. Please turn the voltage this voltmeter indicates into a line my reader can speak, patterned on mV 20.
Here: mV 200
